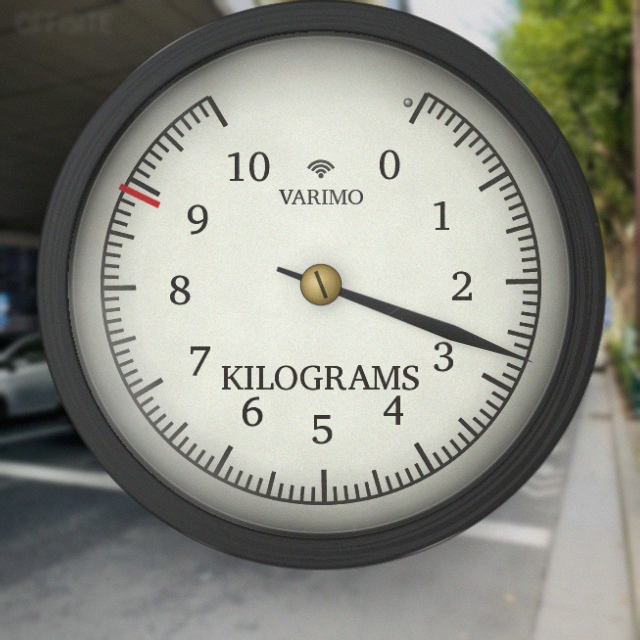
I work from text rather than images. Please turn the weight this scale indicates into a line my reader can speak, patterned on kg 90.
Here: kg 2.7
